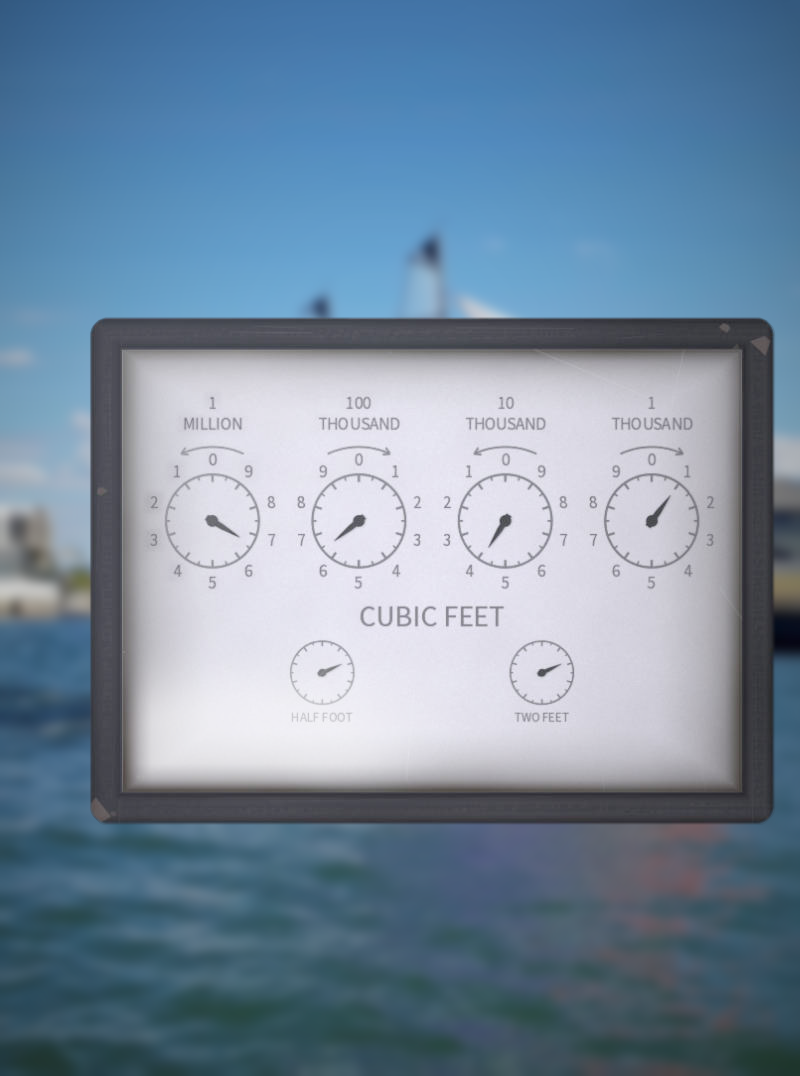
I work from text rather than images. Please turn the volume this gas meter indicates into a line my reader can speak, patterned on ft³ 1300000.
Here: ft³ 664100
